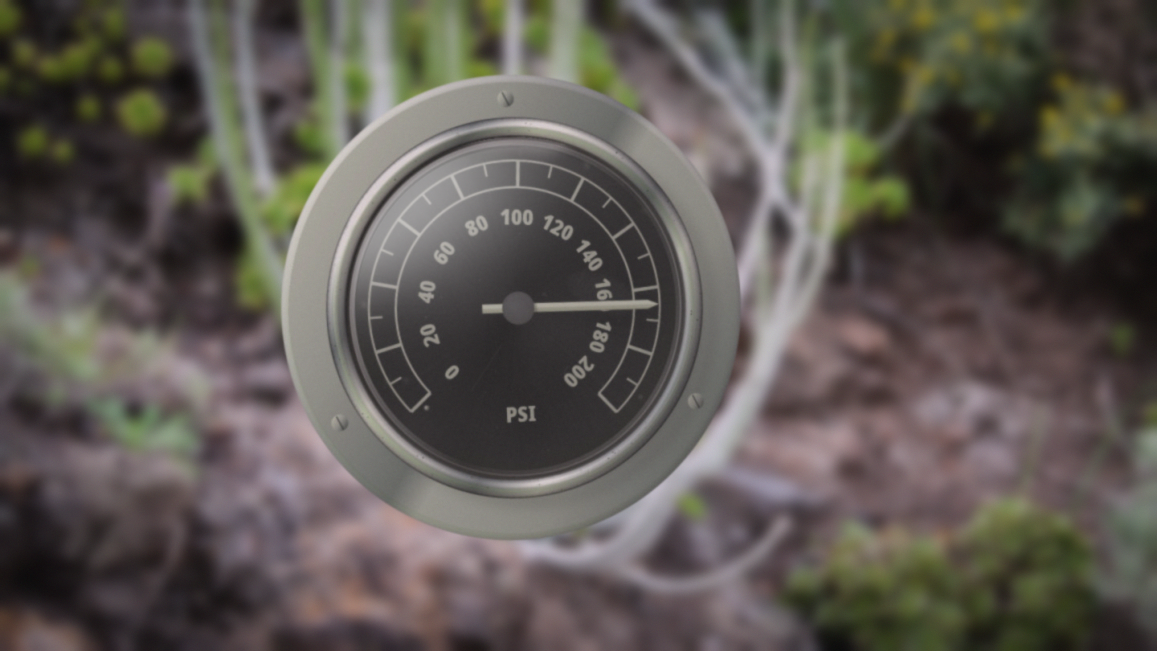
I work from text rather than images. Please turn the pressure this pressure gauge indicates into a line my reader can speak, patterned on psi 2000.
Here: psi 165
